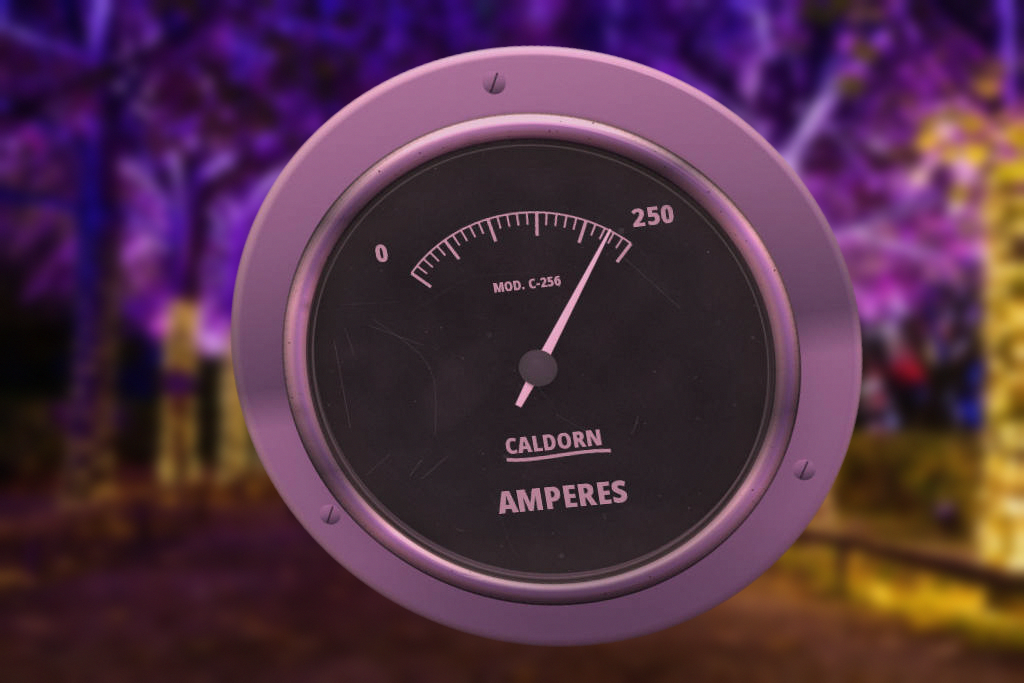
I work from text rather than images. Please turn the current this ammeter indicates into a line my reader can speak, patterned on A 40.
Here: A 225
